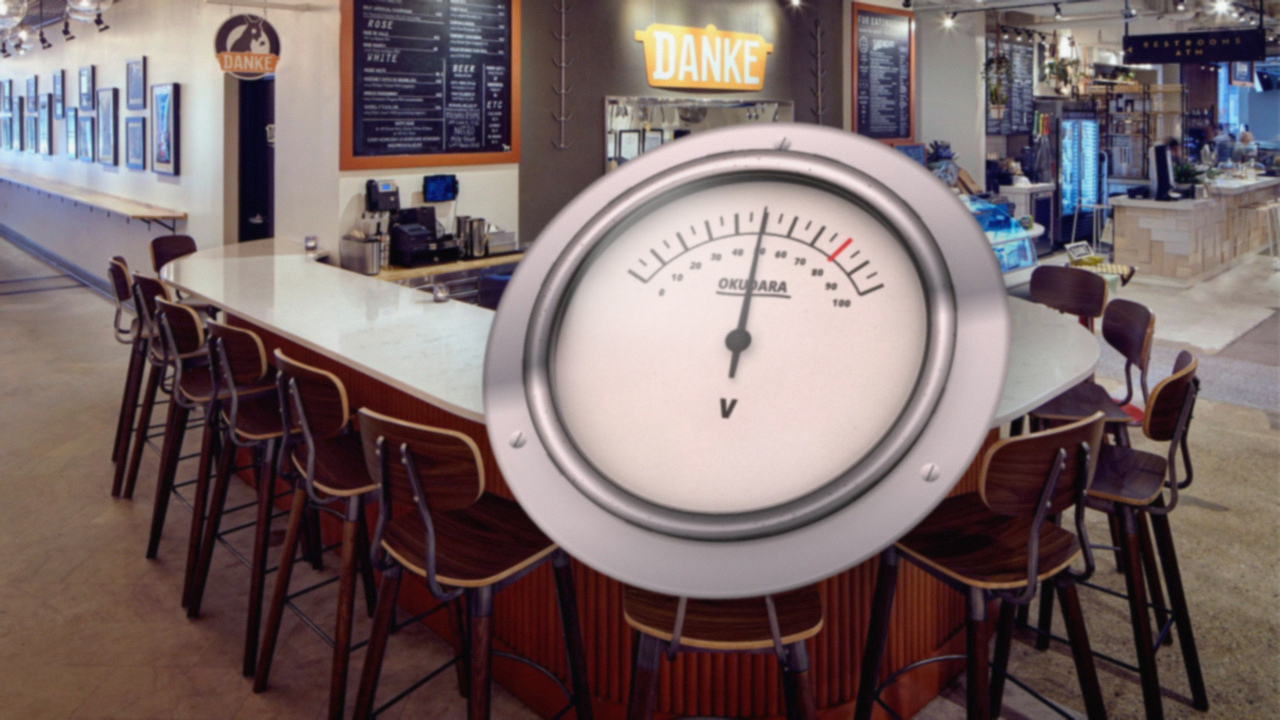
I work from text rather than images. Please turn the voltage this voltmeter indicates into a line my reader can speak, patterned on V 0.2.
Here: V 50
